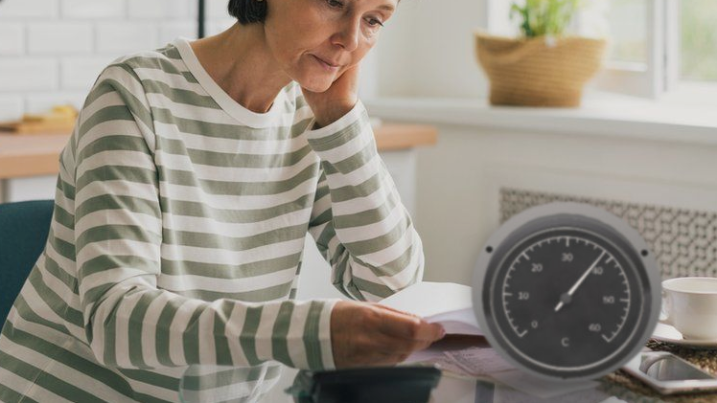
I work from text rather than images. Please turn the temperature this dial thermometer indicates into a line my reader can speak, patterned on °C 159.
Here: °C 38
